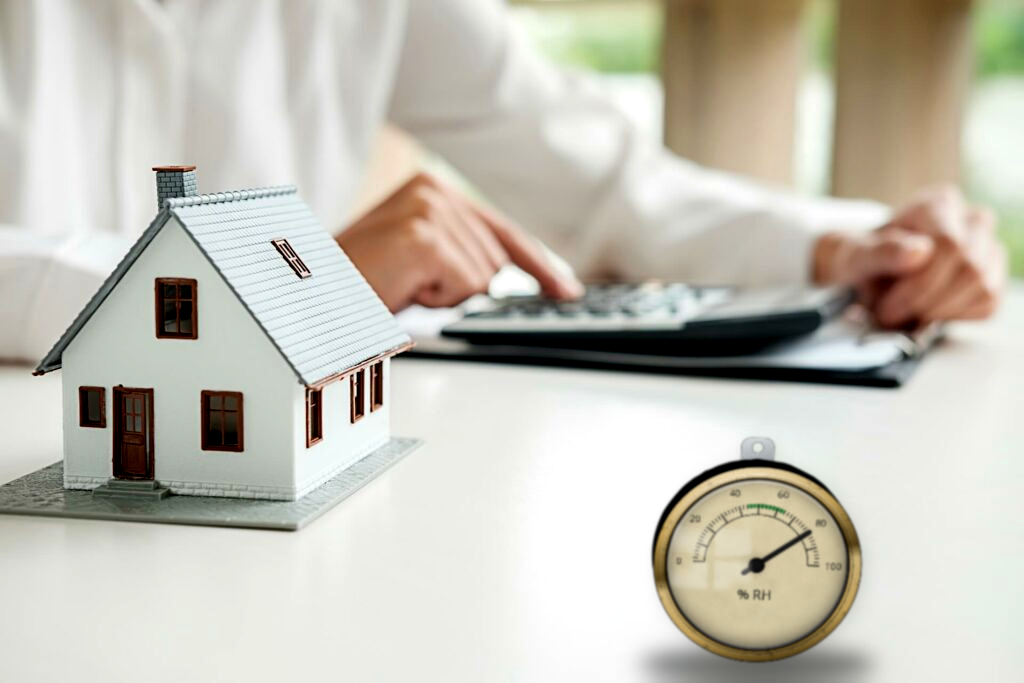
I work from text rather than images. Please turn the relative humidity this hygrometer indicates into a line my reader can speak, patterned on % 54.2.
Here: % 80
